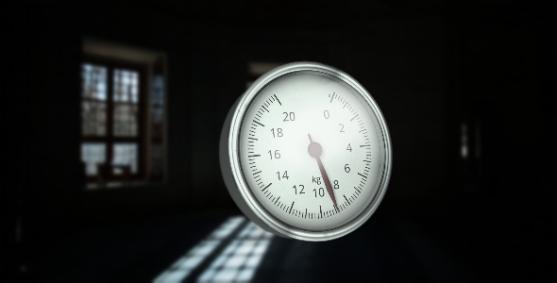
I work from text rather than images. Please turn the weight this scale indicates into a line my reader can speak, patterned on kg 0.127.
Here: kg 9
